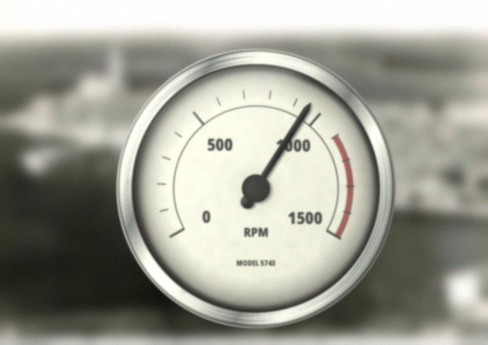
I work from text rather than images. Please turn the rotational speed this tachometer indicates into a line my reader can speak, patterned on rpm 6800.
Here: rpm 950
